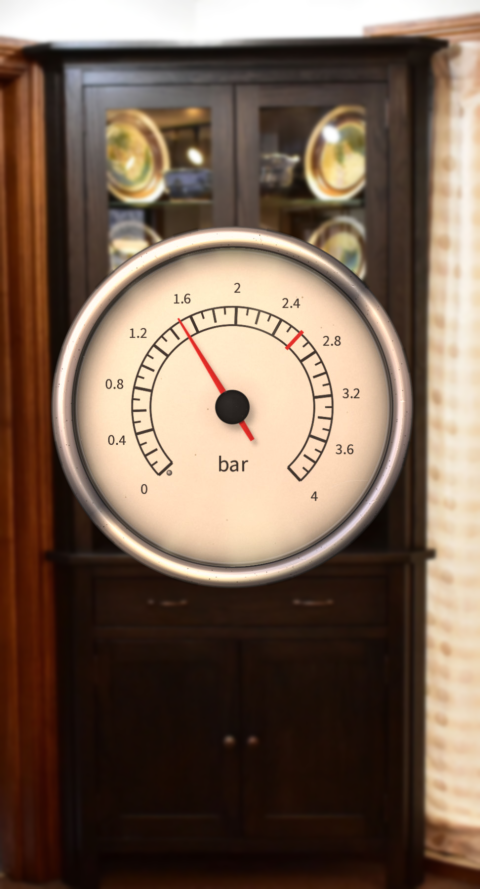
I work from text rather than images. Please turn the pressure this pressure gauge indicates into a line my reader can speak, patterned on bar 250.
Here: bar 1.5
